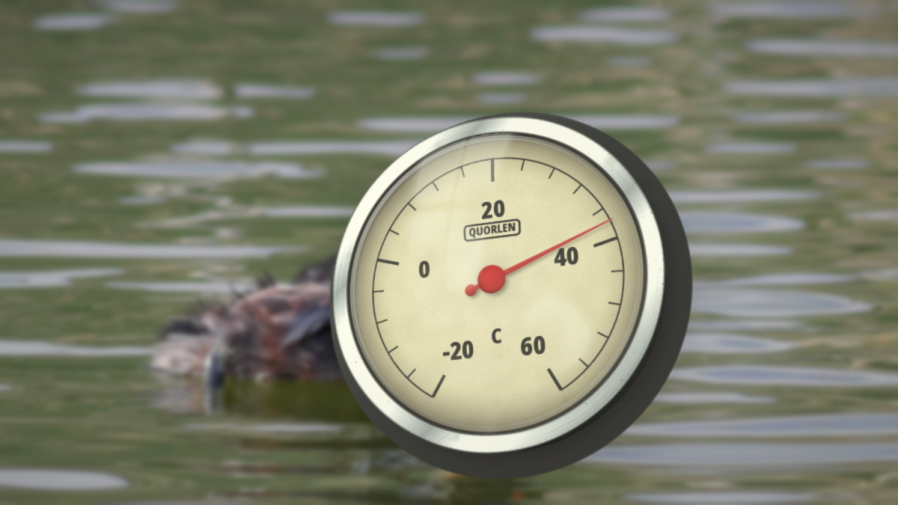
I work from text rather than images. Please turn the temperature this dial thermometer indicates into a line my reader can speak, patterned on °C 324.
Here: °C 38
